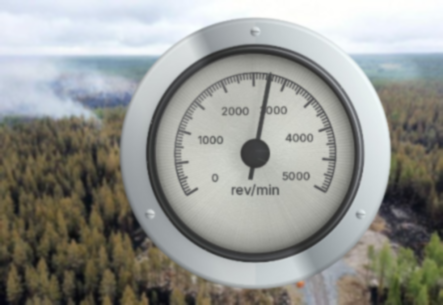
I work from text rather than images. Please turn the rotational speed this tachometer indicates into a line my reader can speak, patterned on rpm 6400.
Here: rpm 2750
